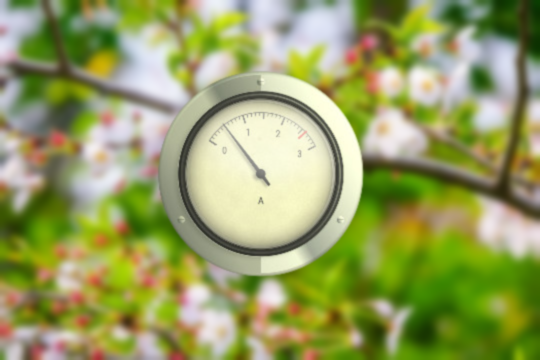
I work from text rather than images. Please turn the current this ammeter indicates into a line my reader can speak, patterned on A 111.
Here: A 0.5
